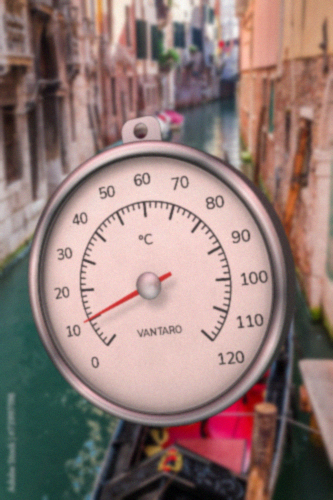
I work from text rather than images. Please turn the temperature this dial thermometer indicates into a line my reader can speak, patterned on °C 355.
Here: °C 10
